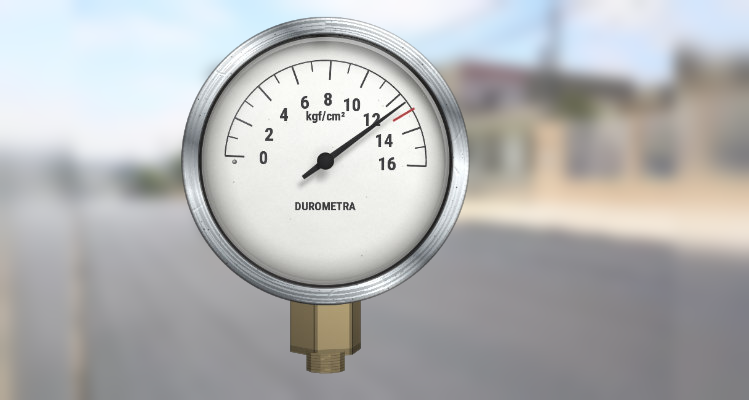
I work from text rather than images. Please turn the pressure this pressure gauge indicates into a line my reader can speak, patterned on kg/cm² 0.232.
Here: kg/cm² 12.5
